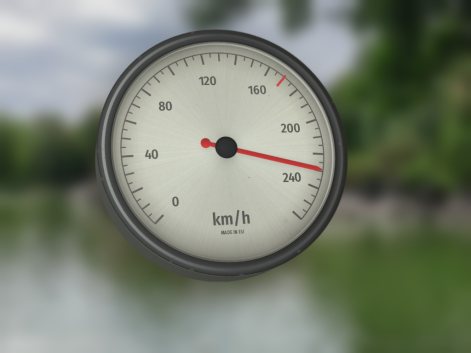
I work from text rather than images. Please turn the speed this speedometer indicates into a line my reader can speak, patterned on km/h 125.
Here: km/h 230
